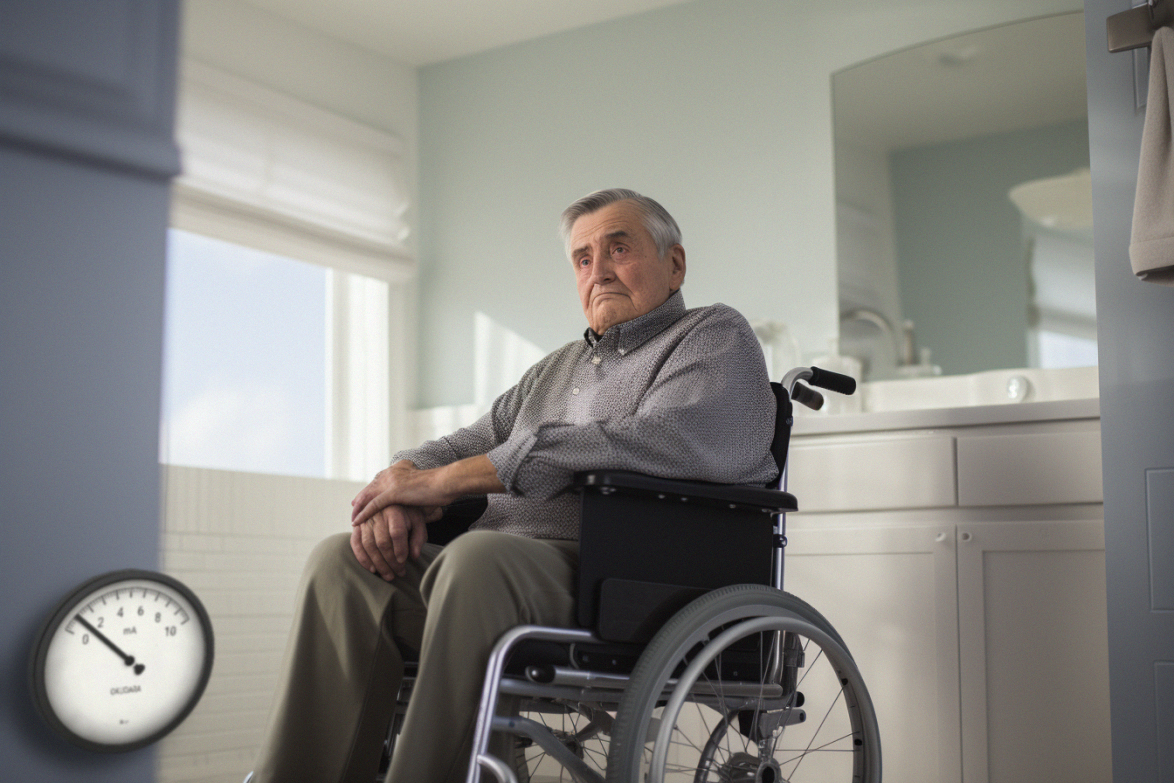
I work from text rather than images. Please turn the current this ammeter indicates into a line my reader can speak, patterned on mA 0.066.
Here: mA 1
